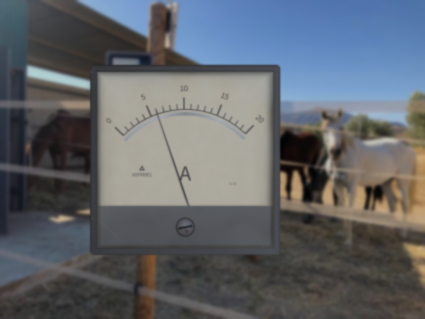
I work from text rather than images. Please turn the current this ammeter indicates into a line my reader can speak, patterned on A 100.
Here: A 6
